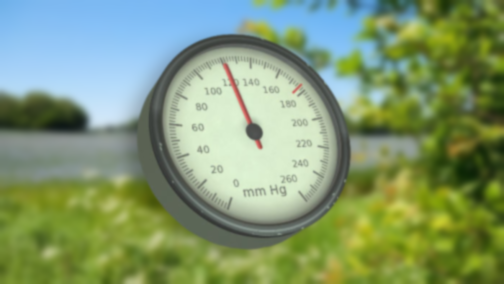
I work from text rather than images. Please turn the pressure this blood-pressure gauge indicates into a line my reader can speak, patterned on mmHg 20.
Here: mmHg 120
